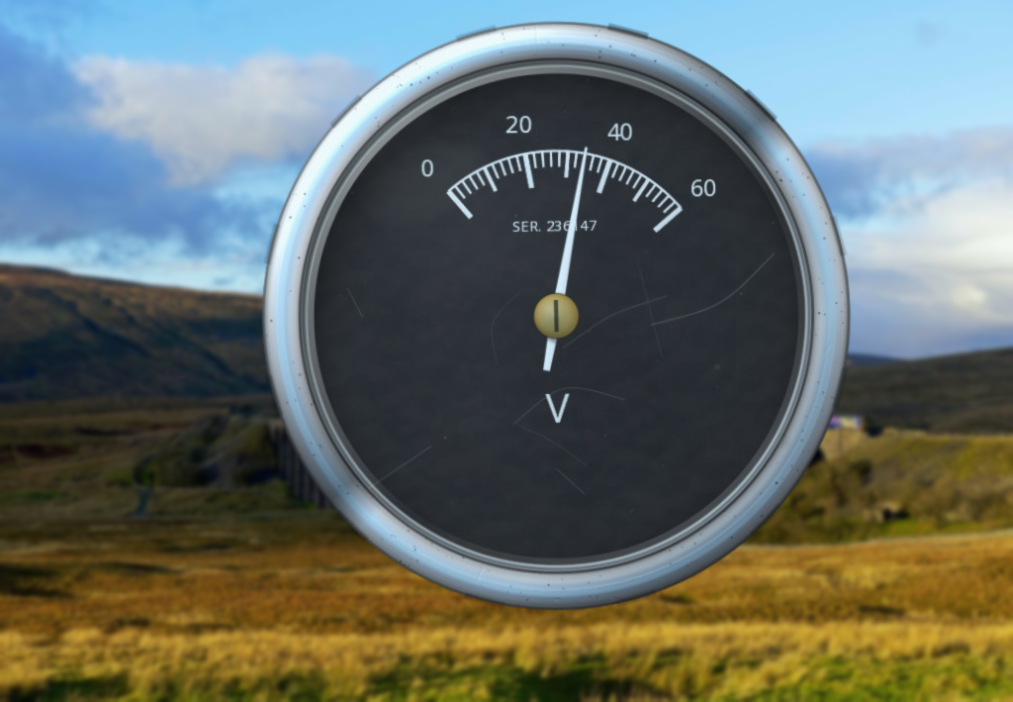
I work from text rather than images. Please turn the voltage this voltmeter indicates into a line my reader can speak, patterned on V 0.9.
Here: V 34
